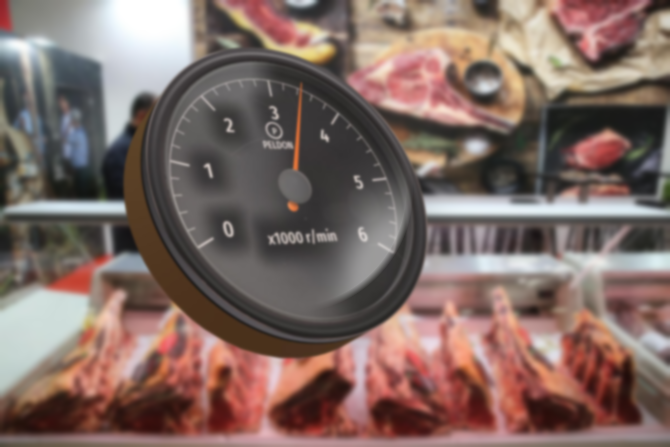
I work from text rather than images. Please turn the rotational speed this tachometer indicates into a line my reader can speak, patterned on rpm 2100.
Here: rpm 3400
